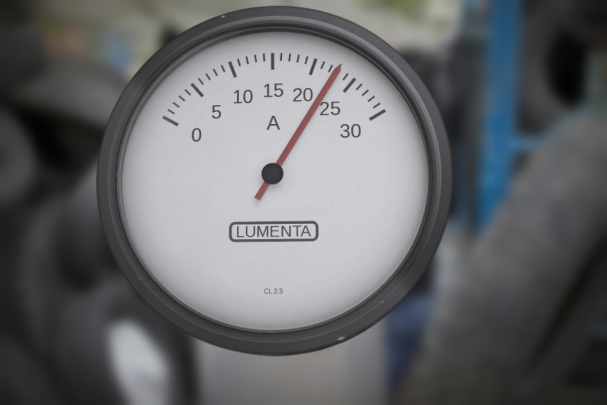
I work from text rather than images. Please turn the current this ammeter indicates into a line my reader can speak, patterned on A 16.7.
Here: A 23
